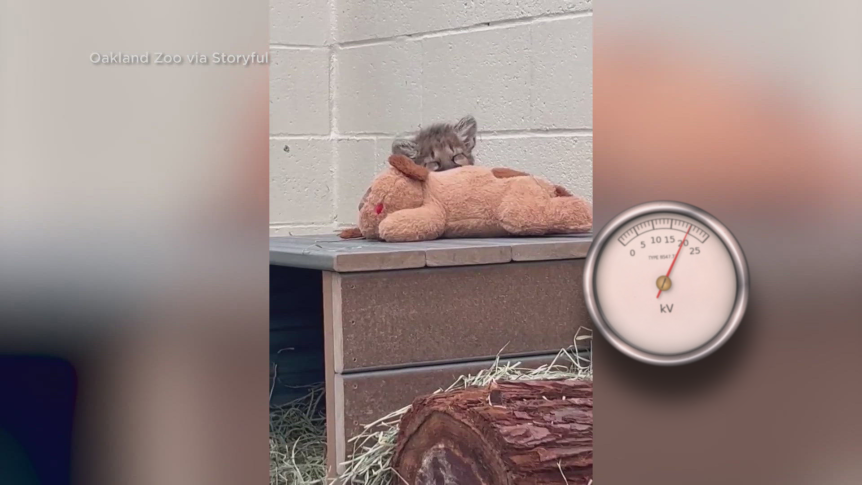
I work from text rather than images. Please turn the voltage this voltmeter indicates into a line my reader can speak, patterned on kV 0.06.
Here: kV 20
